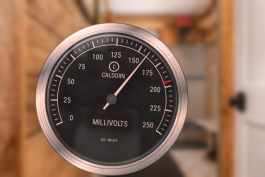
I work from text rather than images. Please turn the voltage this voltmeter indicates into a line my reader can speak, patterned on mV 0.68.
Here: mV 160
